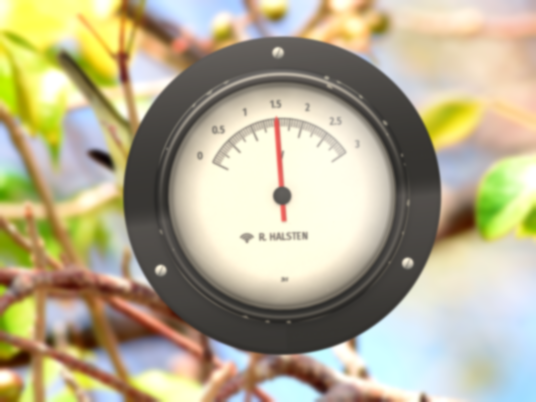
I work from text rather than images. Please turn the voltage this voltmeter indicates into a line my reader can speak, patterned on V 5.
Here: V 1.5
